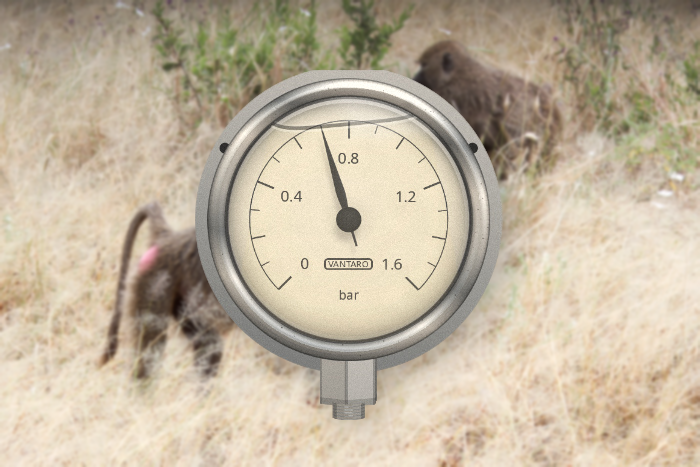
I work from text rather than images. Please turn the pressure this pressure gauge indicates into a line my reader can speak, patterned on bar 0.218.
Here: bar 0.7
